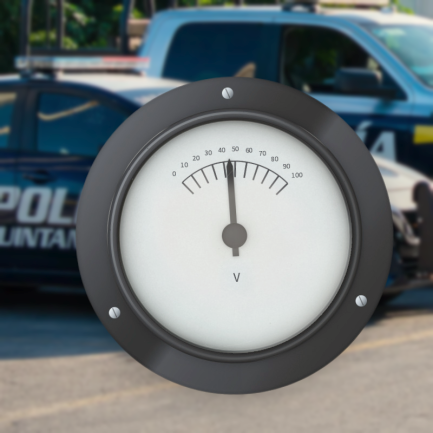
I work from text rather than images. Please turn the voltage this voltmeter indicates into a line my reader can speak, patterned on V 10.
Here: V 45
